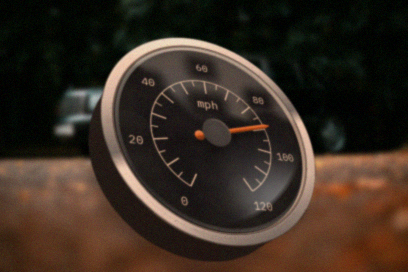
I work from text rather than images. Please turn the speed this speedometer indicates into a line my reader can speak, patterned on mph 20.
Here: mph 90
